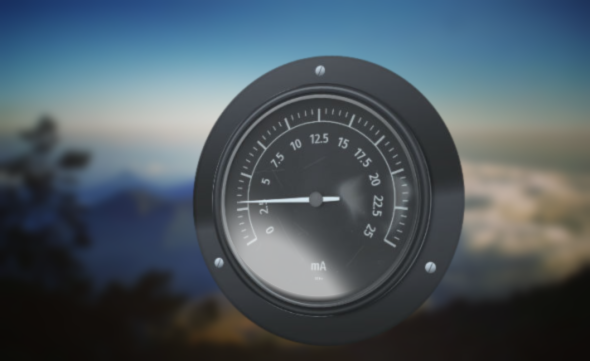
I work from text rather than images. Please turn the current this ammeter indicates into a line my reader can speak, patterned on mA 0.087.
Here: mA 3
